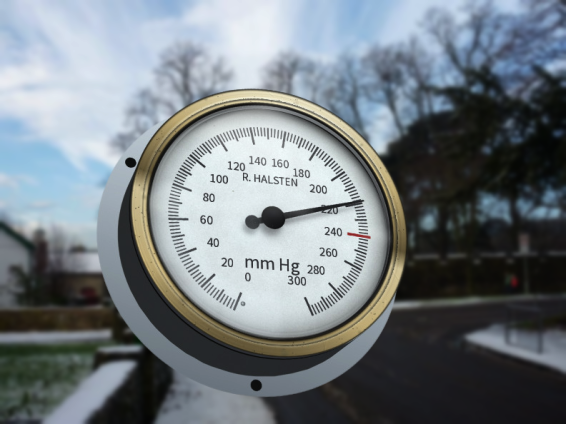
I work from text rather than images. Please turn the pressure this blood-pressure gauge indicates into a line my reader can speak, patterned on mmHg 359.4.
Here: mmHg 220
